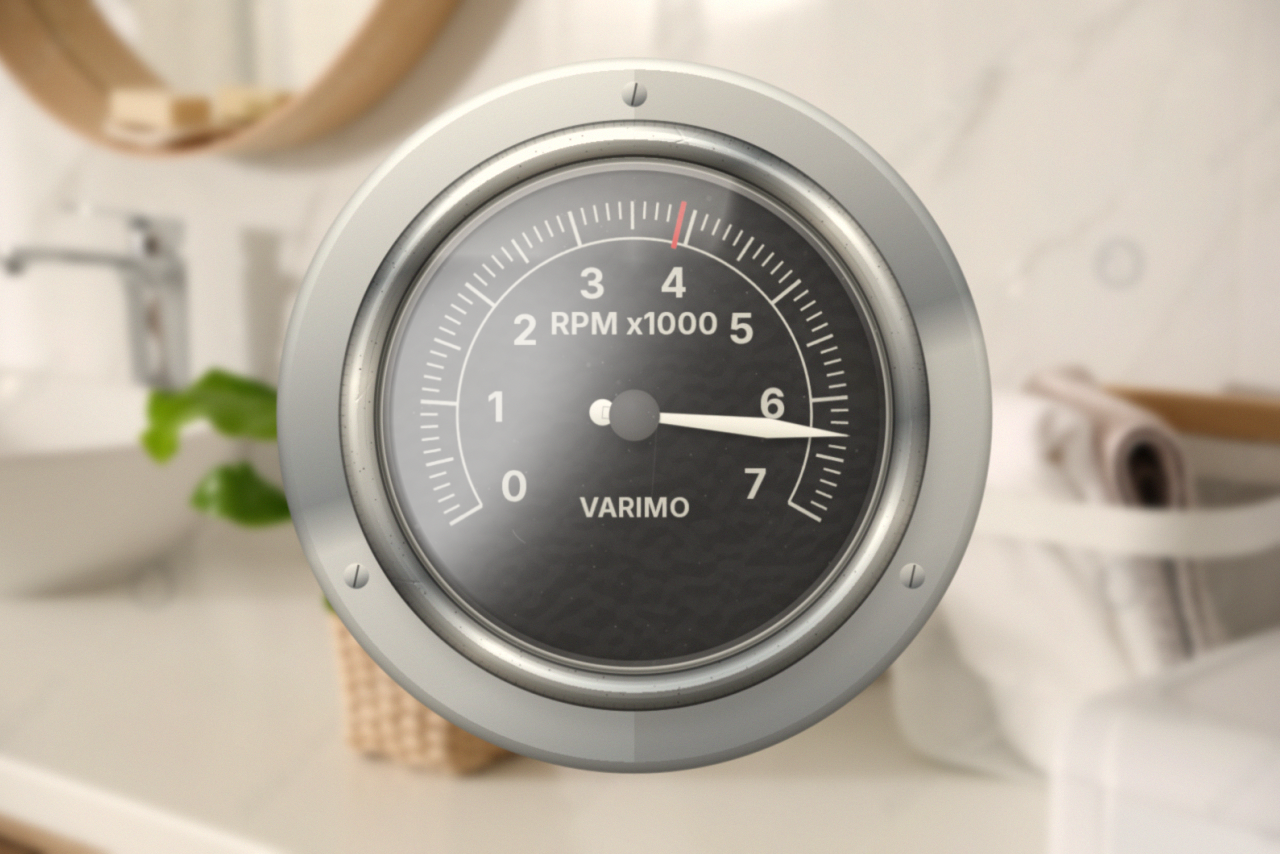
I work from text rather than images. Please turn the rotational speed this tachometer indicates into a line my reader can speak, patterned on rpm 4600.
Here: rpm 6300
